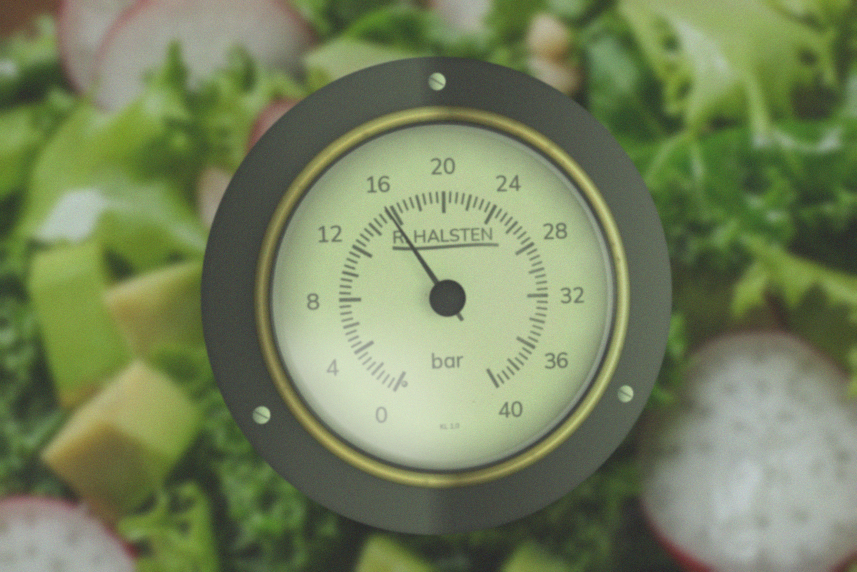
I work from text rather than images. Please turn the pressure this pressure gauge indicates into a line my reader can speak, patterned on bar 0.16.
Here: bar 15.5
